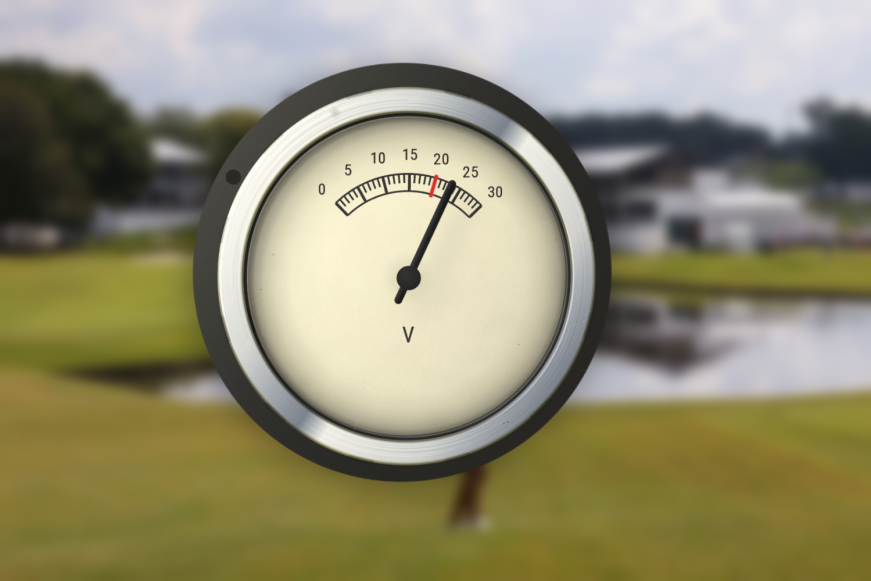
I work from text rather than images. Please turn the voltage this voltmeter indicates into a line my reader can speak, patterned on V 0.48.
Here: V 23
